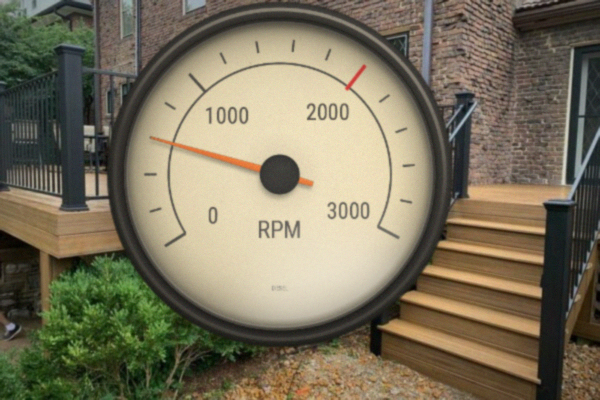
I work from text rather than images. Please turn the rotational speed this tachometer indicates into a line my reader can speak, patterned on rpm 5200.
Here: rpm 600
